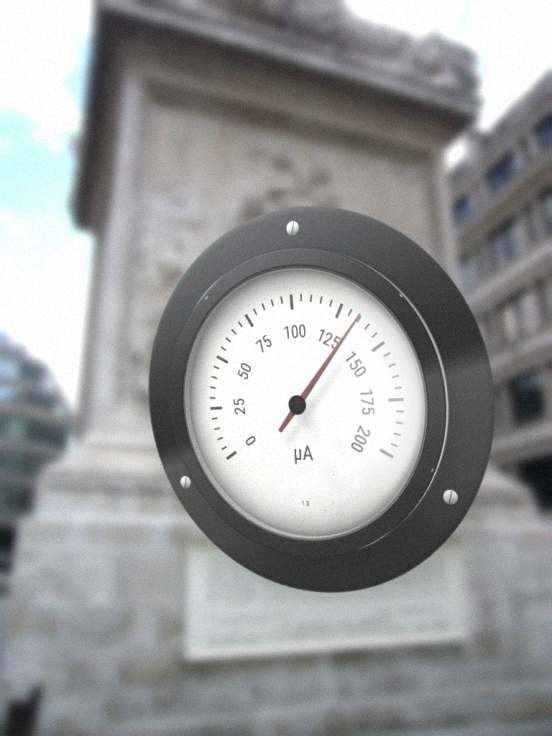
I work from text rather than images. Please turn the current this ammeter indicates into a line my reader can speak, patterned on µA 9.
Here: µA 135
